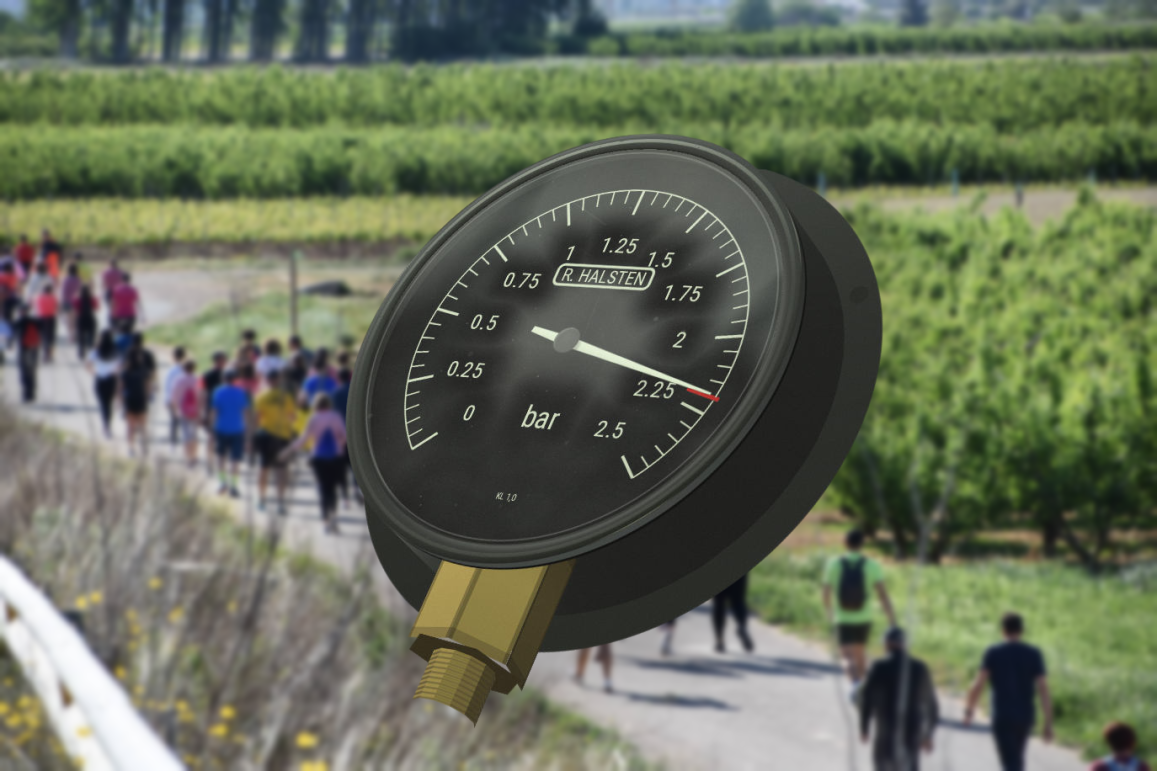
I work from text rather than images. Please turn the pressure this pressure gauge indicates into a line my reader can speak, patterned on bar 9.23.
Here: bar 2.2
